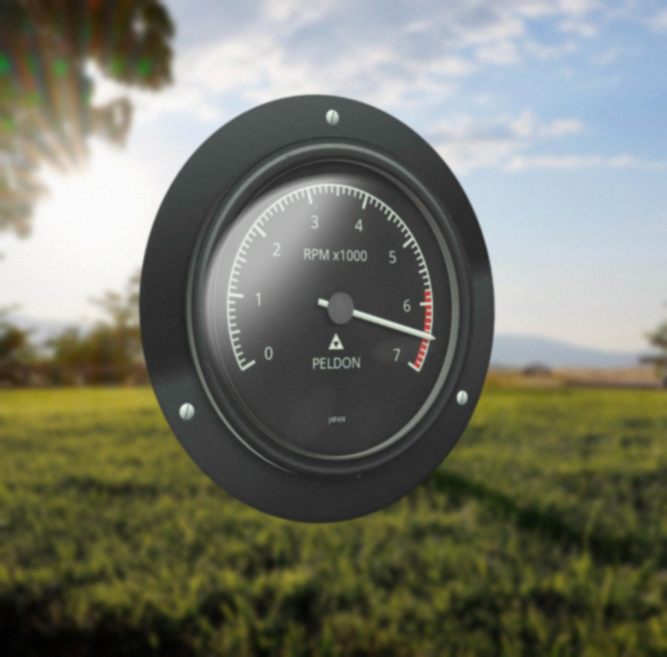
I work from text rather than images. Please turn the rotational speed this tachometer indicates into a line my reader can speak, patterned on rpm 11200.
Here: rpm 6500
